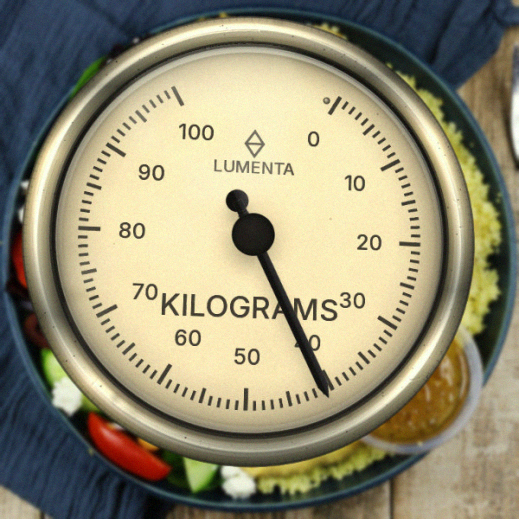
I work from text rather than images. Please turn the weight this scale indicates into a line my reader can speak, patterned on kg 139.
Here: kg 41
